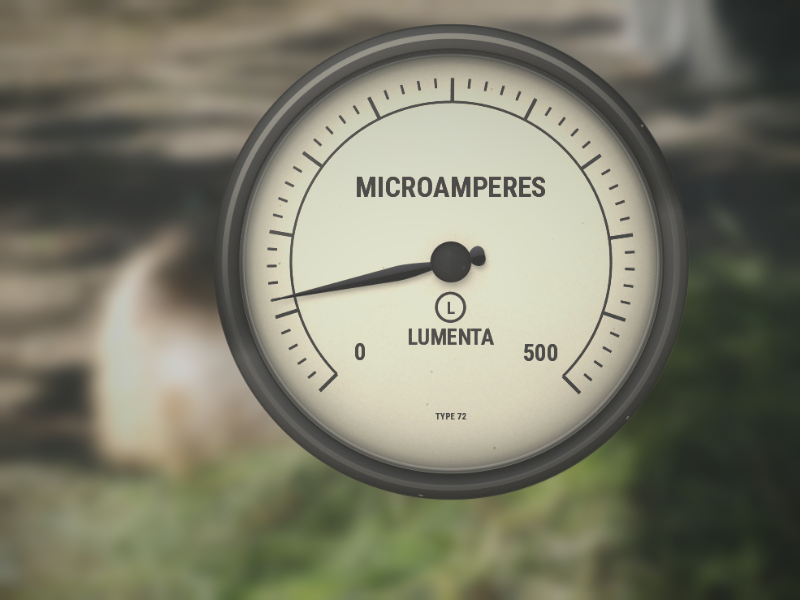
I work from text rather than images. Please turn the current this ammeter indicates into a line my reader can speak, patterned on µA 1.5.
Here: µA 60
